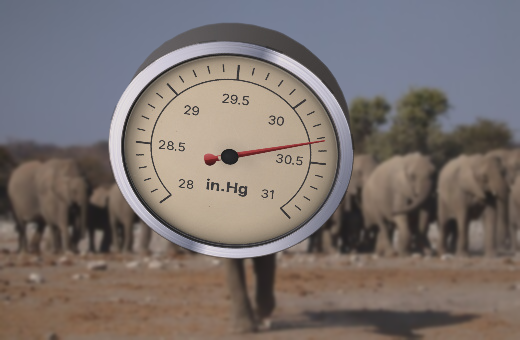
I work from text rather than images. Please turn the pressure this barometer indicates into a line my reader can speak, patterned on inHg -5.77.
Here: inHg 30.3
